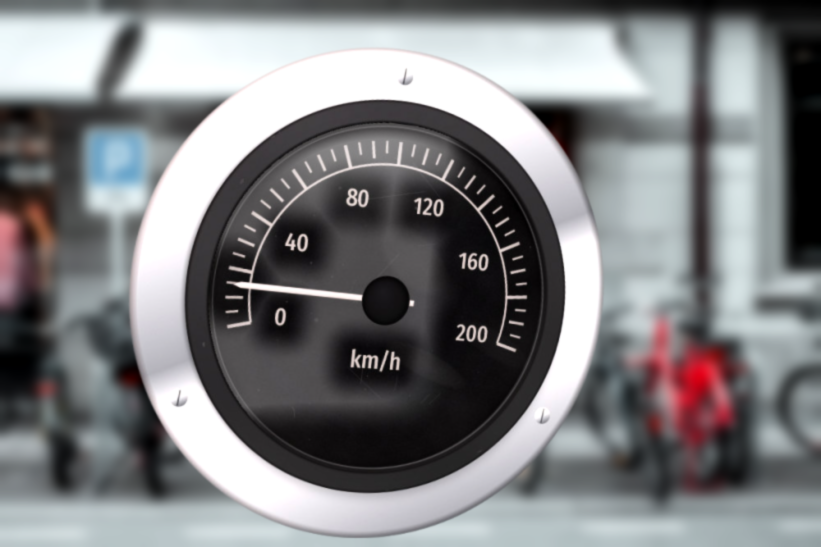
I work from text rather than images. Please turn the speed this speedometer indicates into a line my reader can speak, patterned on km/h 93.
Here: km/h 15
